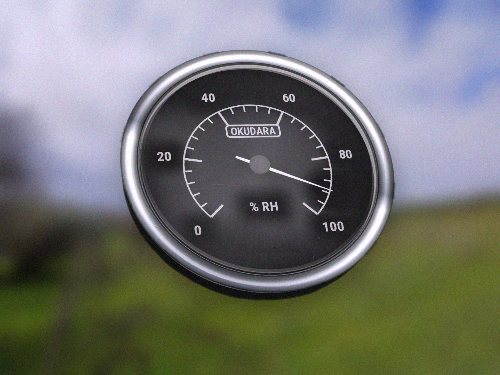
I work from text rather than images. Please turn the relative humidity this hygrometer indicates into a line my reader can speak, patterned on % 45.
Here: % 92
